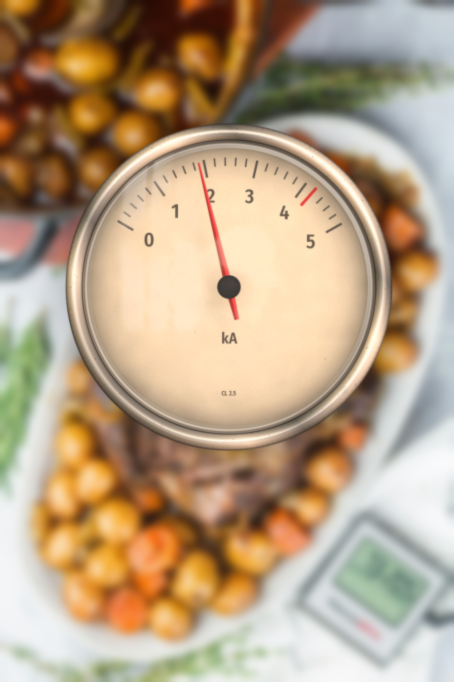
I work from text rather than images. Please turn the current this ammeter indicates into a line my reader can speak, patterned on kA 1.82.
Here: kA 1.9
